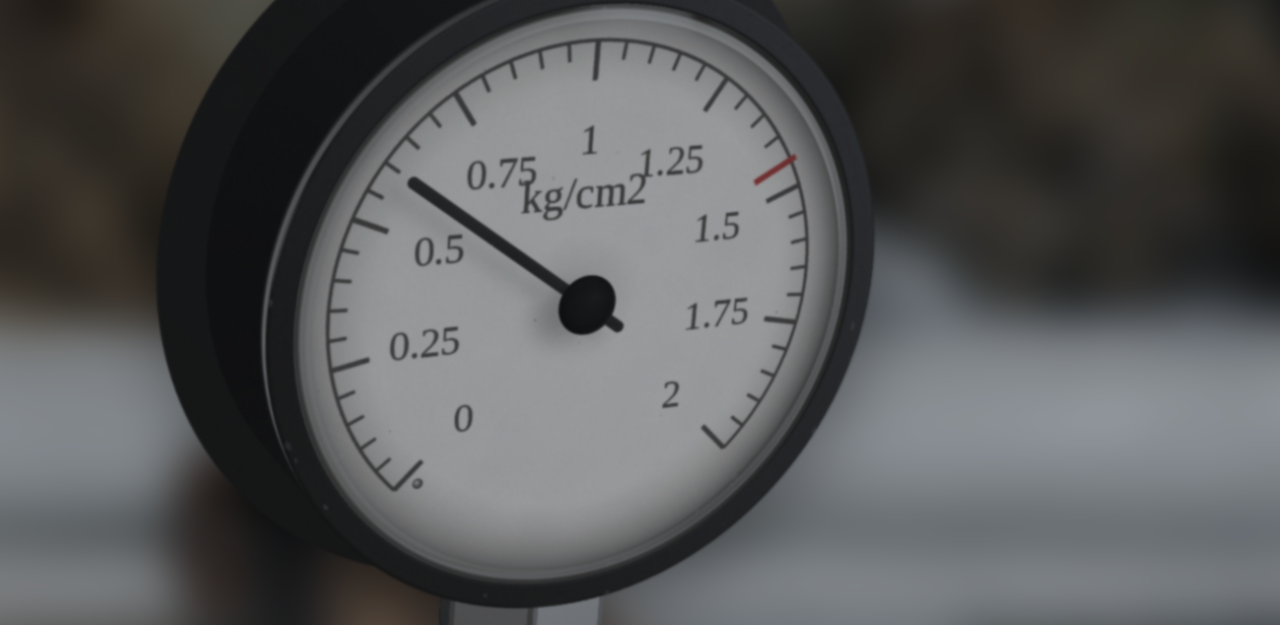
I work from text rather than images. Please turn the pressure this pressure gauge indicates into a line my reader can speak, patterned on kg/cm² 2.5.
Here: kg/cm² 0.6
